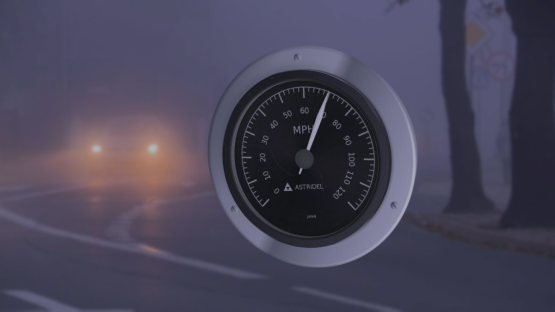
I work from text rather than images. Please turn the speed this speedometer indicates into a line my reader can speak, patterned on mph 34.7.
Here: mph 70
